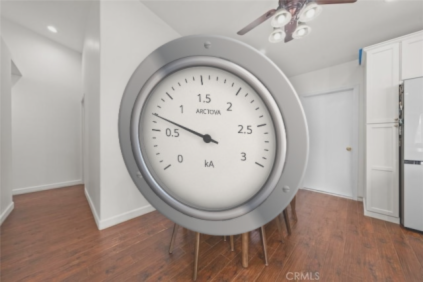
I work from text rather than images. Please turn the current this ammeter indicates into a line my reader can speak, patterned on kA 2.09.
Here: kA 0.7
